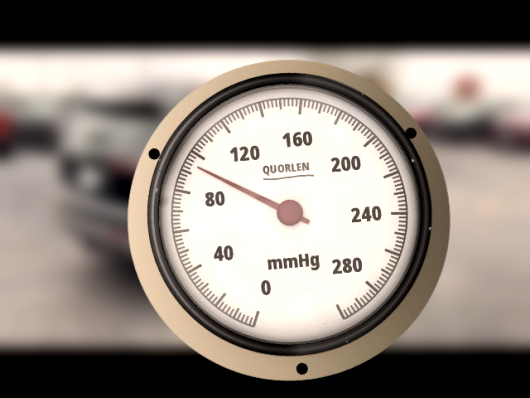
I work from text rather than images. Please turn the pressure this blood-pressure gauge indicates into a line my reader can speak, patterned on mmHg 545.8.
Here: mmHg 94
